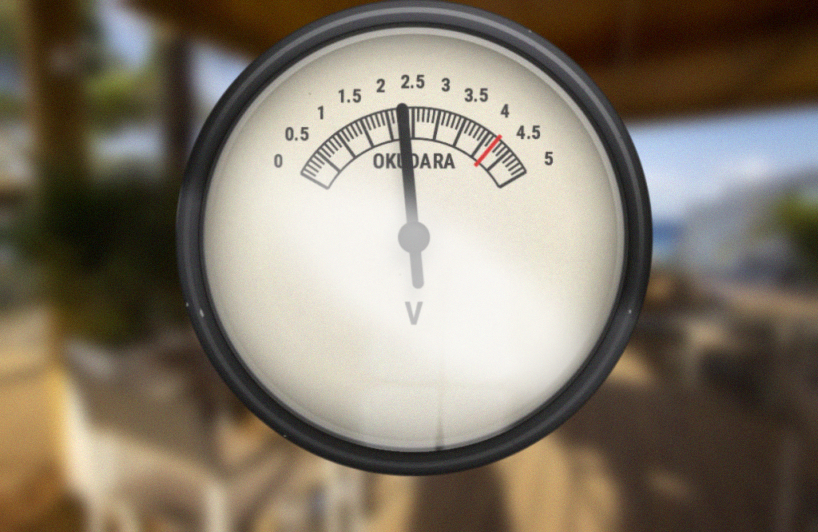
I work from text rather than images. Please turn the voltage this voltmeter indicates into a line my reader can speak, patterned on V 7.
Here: V 2.3
